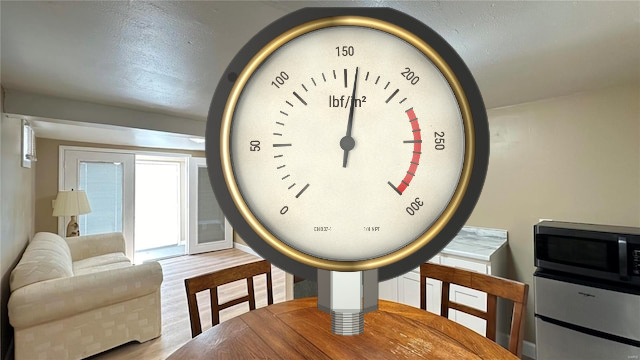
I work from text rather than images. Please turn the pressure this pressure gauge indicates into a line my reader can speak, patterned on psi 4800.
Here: psi 160
